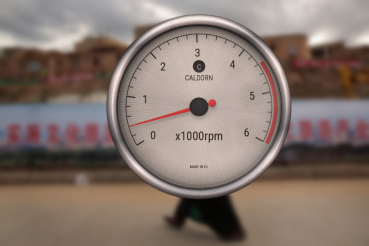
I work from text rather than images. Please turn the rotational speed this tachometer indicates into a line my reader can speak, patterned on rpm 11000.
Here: rpm 400
